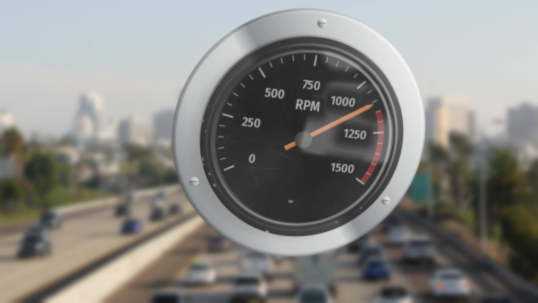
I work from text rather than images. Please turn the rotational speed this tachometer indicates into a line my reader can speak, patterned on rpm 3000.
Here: rpm 1100
